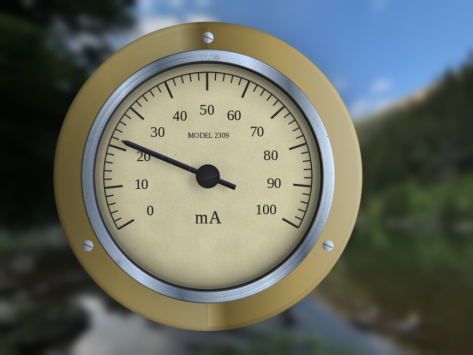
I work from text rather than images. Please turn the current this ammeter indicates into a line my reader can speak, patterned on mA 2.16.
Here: mA 22
